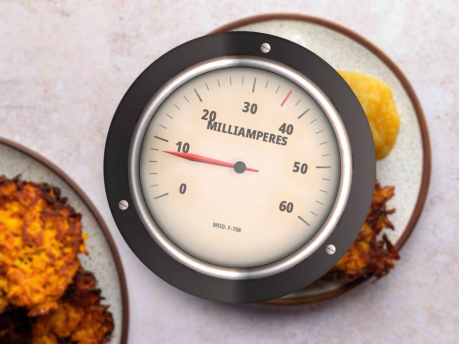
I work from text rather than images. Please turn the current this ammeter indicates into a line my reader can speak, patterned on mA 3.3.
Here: mA 8
